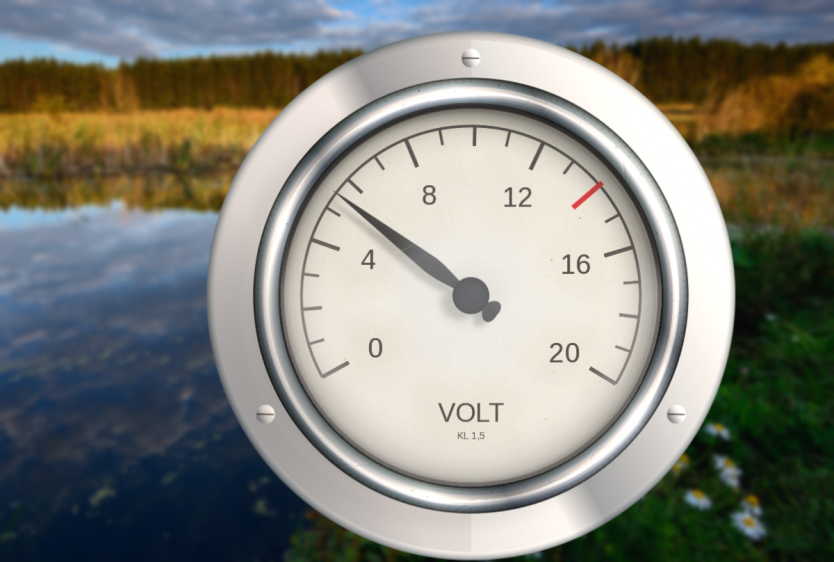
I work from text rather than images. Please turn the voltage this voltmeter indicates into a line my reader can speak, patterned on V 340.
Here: V 5.5
